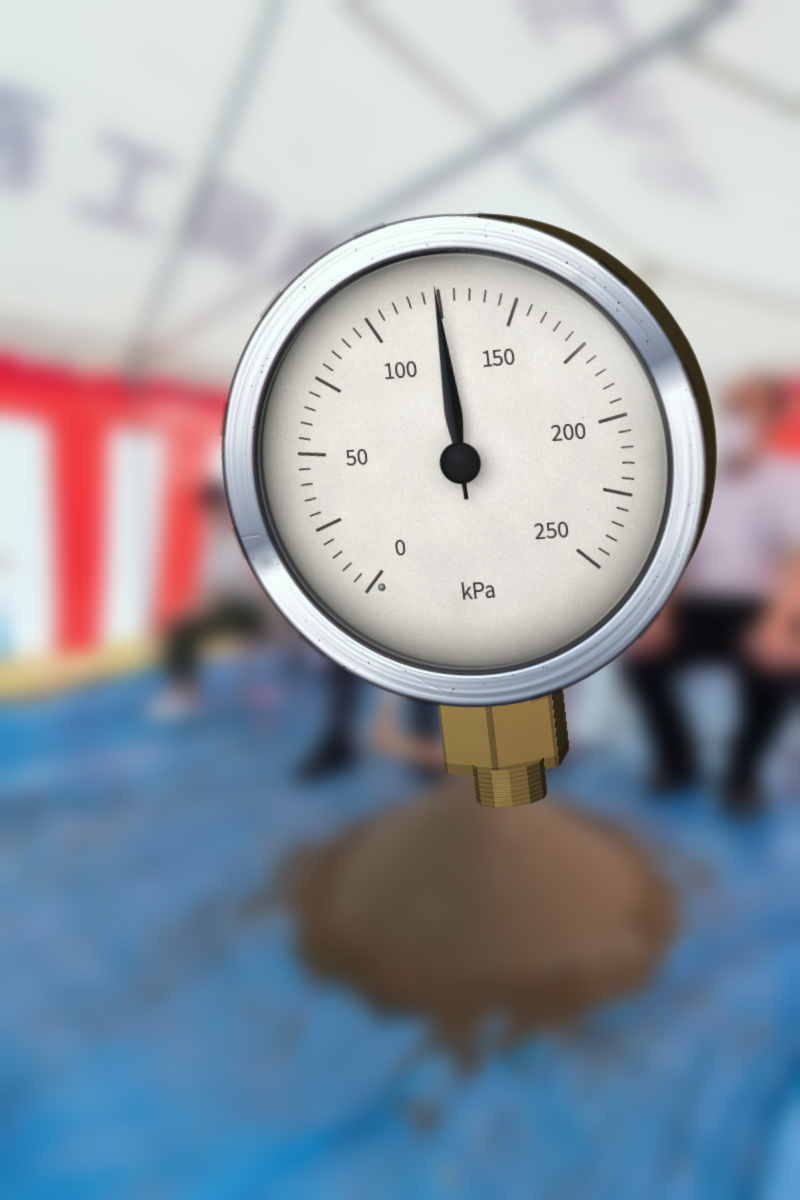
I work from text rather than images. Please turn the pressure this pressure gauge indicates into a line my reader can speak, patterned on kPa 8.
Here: kPa 125
